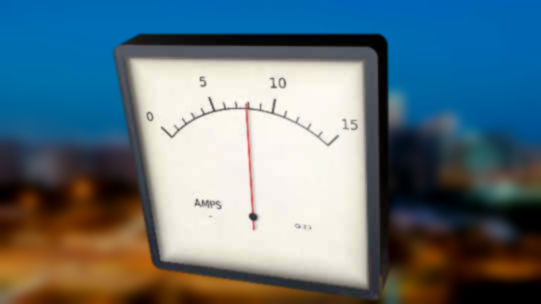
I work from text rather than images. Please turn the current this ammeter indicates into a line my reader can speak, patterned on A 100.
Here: A 8
